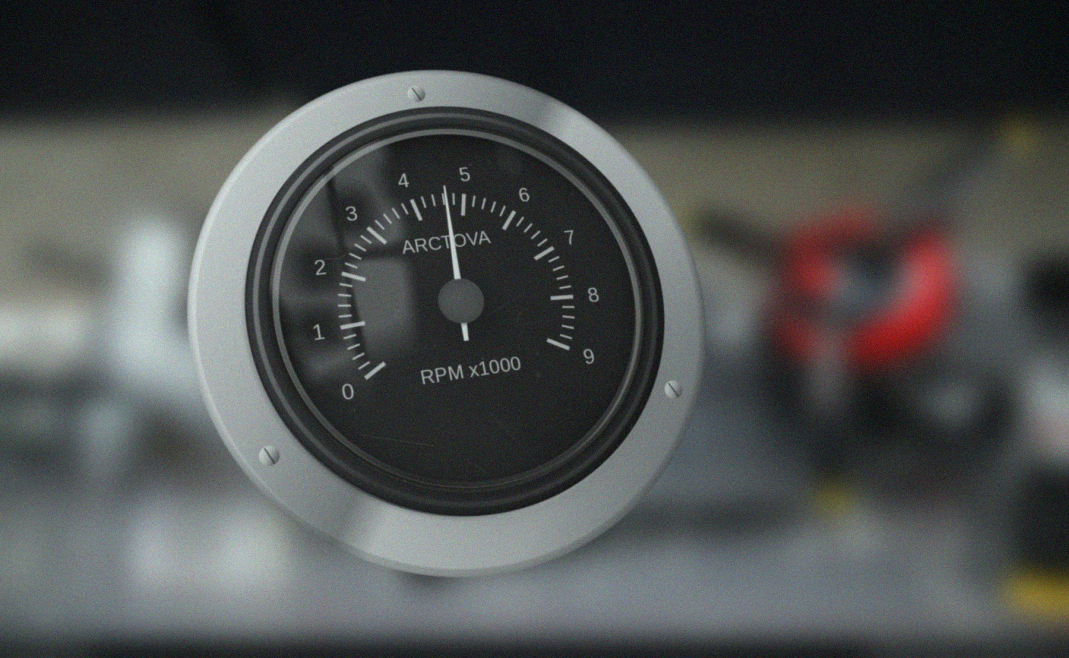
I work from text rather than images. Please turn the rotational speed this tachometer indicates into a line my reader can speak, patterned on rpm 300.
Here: rpm 4600
